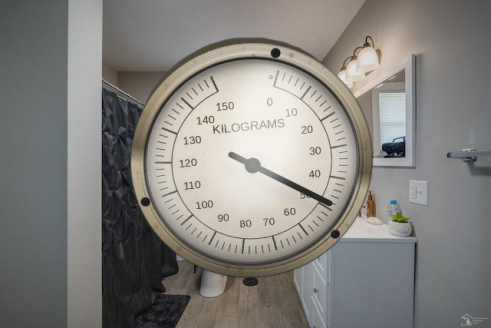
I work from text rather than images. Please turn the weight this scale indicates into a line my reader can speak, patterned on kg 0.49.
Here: kg 48
